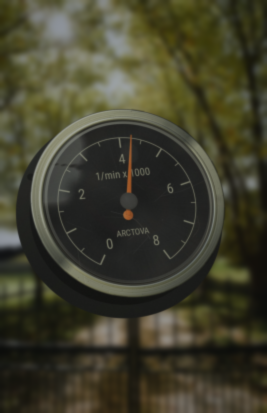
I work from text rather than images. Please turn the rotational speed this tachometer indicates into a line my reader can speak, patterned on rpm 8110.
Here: rpm 4250
